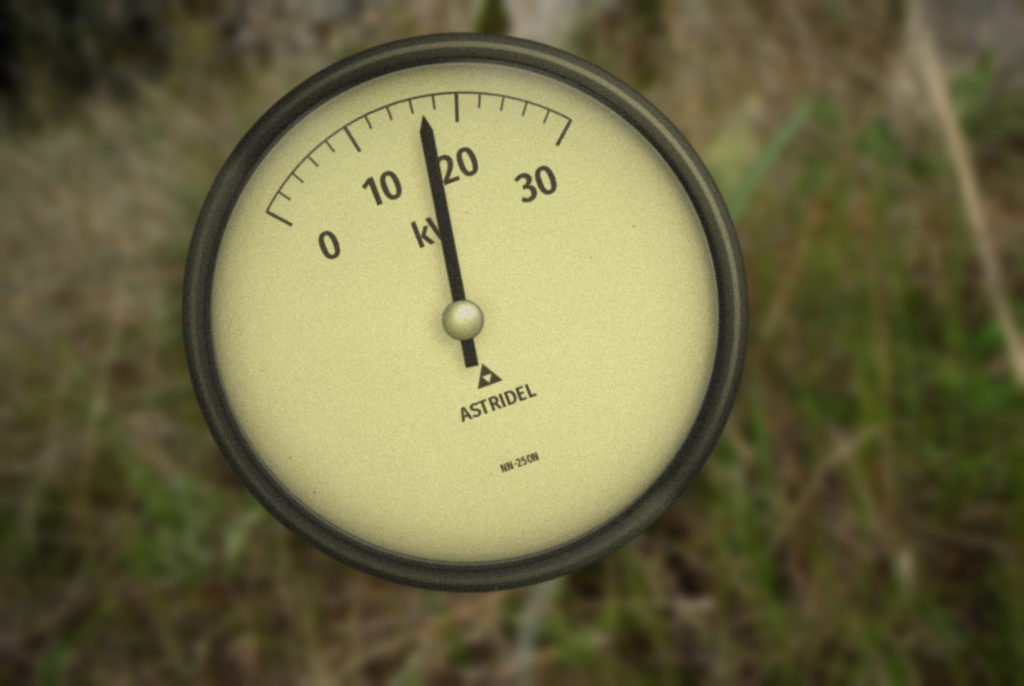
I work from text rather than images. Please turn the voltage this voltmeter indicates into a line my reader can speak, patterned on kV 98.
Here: kV 17
